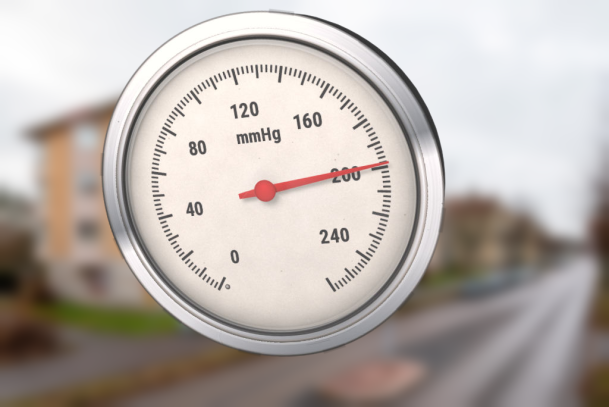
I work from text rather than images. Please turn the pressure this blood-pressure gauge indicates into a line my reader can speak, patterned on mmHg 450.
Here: mmHg 198
